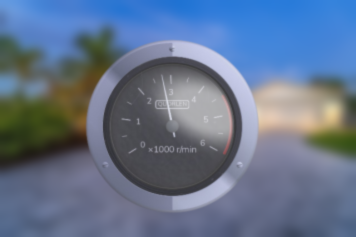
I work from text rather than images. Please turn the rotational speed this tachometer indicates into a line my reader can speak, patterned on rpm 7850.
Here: rpm 2750
